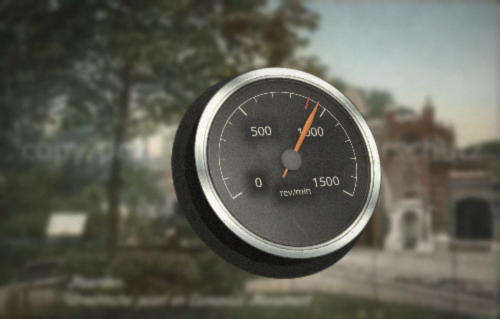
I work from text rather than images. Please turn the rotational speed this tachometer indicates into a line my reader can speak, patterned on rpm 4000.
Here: rpm 950
